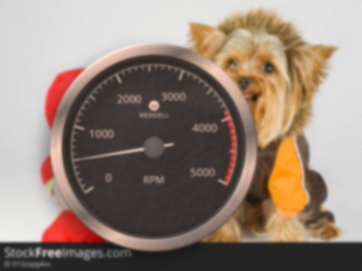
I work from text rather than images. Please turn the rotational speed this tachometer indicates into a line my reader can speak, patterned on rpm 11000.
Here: rpm 500
